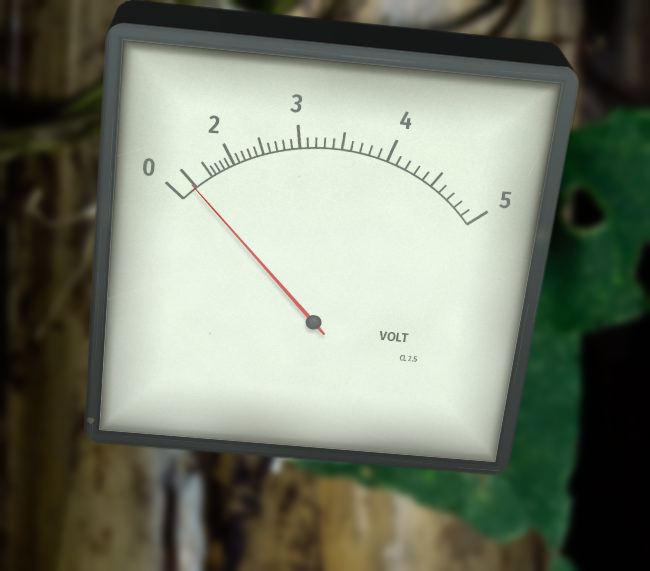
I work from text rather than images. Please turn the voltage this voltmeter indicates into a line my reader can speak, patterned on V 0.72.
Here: V 1
